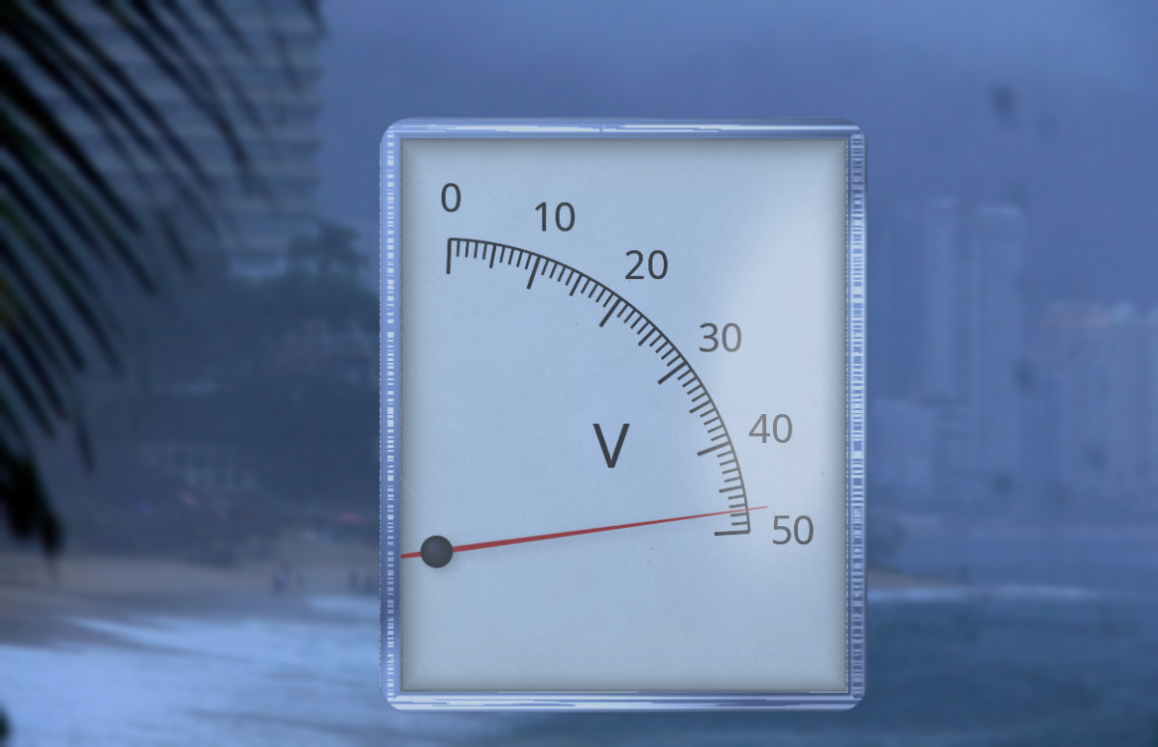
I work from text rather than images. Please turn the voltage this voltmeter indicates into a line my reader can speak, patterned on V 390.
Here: V 47.5
